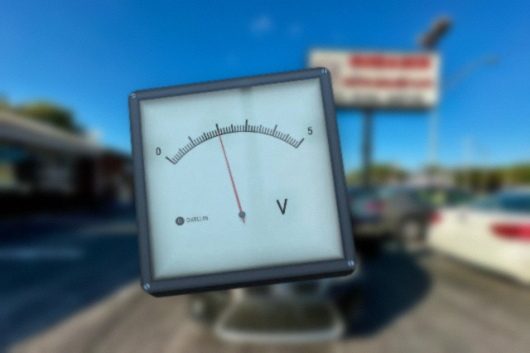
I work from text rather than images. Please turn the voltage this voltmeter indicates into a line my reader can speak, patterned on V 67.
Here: V 2
